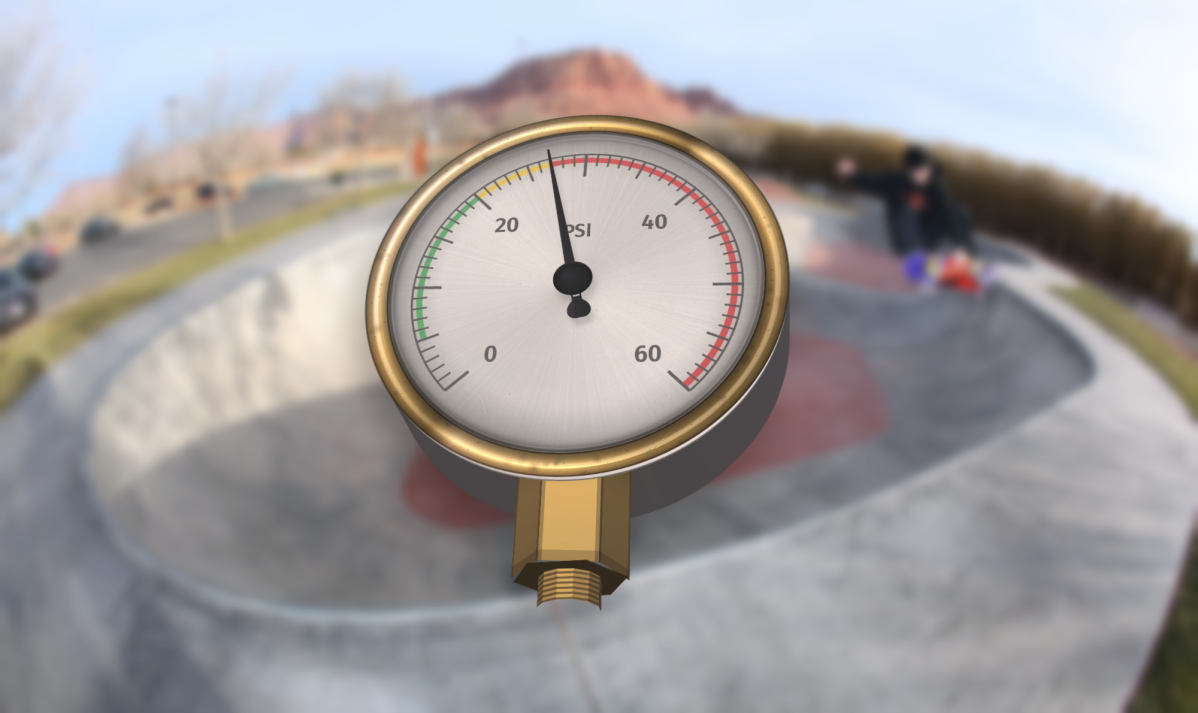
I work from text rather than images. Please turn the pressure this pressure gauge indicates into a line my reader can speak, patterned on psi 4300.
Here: psi 27
